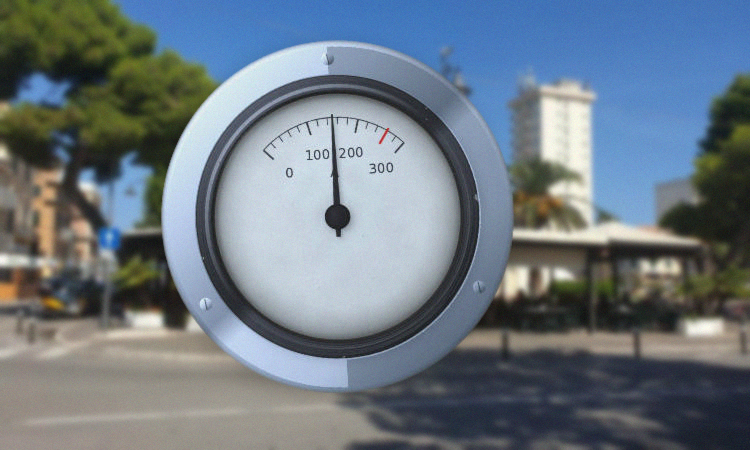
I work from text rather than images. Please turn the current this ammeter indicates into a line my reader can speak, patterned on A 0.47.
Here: A 150
